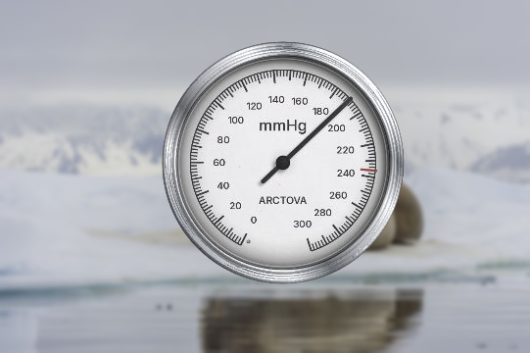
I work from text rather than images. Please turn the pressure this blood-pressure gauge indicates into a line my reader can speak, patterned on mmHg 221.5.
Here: mmHg 190
